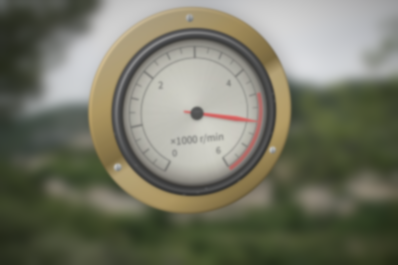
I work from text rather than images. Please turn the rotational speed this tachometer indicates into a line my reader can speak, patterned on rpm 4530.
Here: rpm 5000
